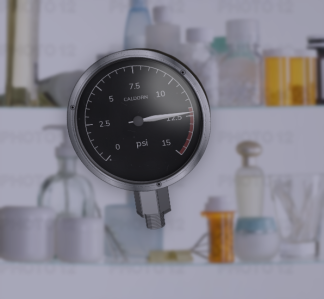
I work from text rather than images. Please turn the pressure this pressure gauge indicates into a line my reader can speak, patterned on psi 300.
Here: psi 12.25
